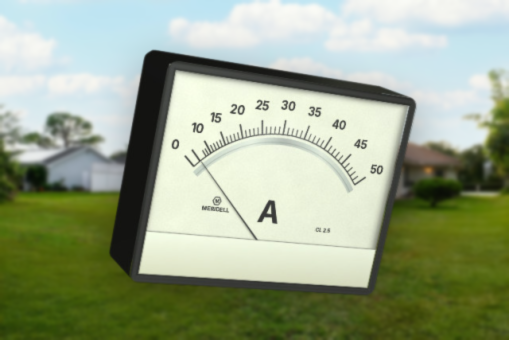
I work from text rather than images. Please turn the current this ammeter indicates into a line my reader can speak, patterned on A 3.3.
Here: A 5
